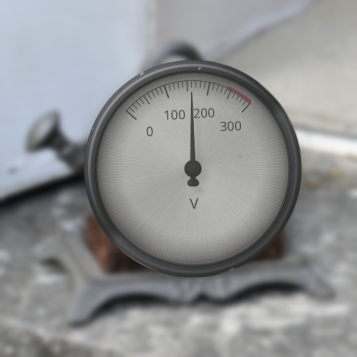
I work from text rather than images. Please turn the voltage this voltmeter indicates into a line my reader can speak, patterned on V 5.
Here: V 160
